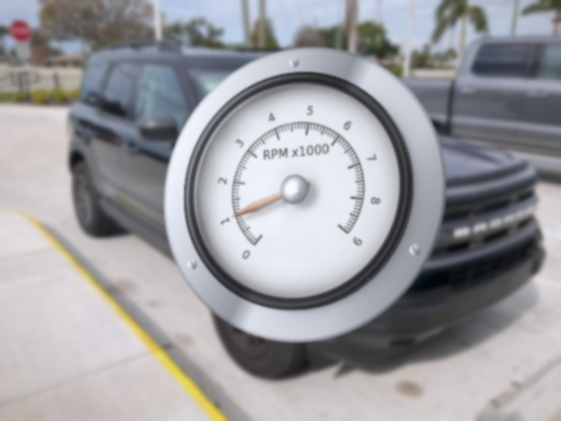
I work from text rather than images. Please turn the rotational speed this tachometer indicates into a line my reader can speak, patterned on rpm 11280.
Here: rpm 1000
